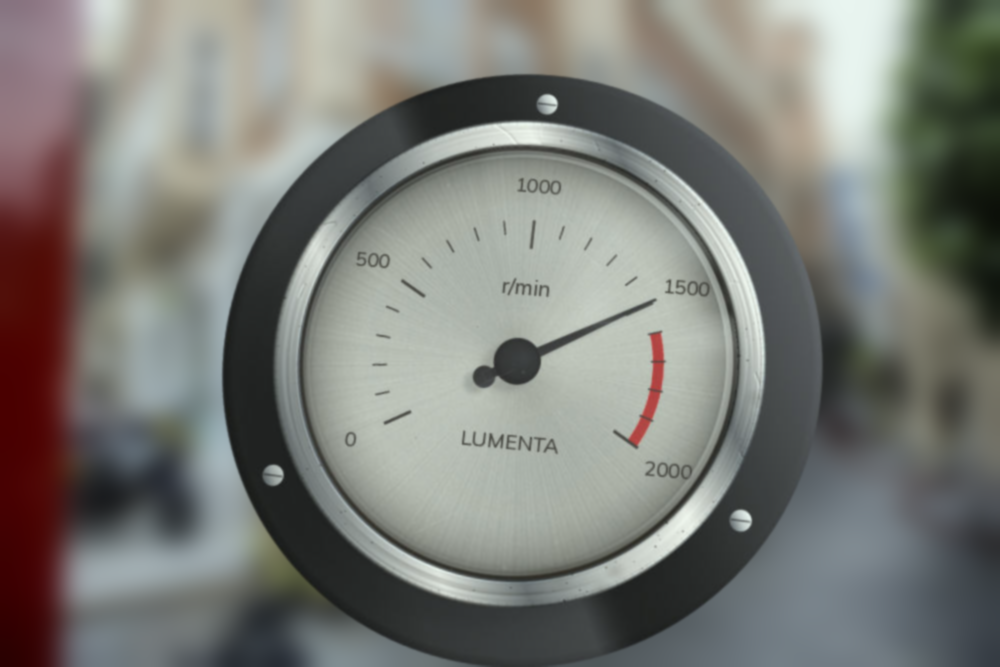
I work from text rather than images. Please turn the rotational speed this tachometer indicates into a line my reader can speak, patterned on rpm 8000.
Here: rpm 1500
